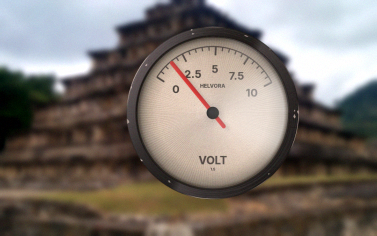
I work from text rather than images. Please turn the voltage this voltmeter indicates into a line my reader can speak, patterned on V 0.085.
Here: V 1.5
